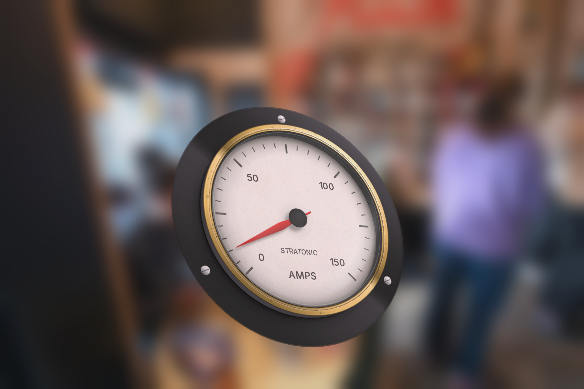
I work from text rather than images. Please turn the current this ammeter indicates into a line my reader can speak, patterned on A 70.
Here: A 10
